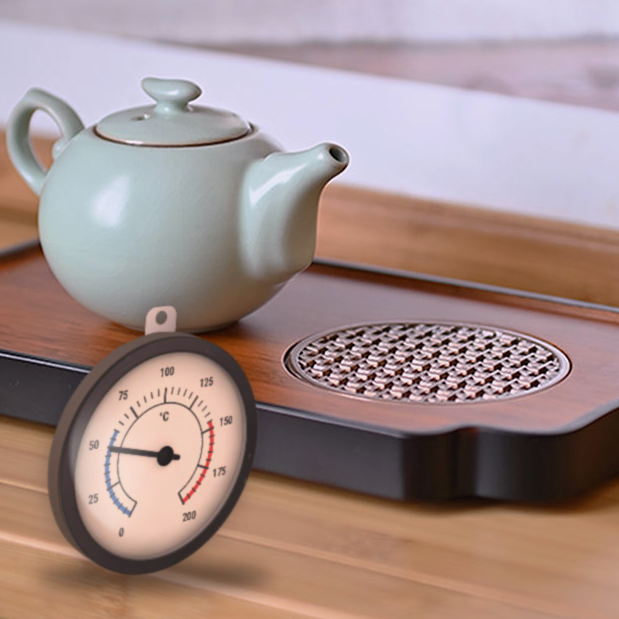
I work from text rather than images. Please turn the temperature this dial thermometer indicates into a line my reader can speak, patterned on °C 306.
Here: °C 50
